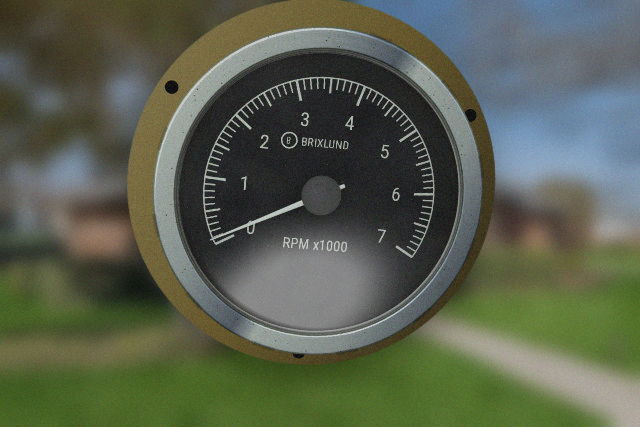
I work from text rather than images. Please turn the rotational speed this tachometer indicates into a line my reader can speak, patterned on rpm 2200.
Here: rpm 100
